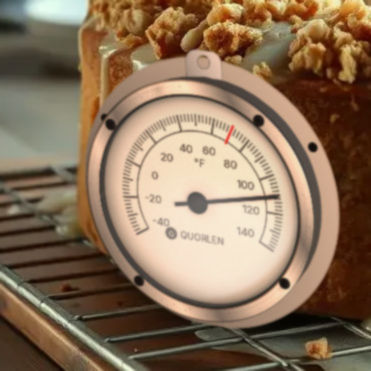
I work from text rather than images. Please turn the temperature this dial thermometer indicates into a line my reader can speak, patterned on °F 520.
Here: °F 110
